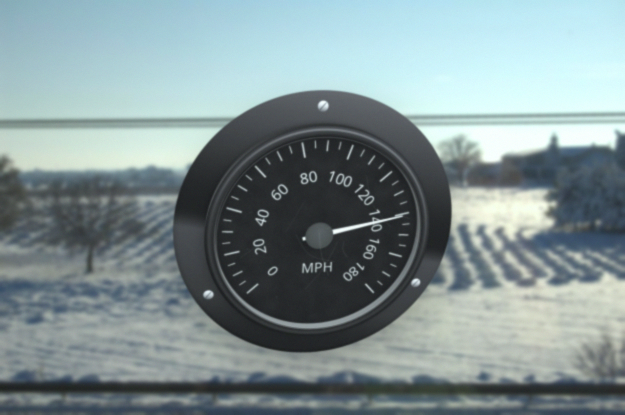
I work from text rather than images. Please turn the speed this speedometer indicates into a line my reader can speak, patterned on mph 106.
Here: mph 140
